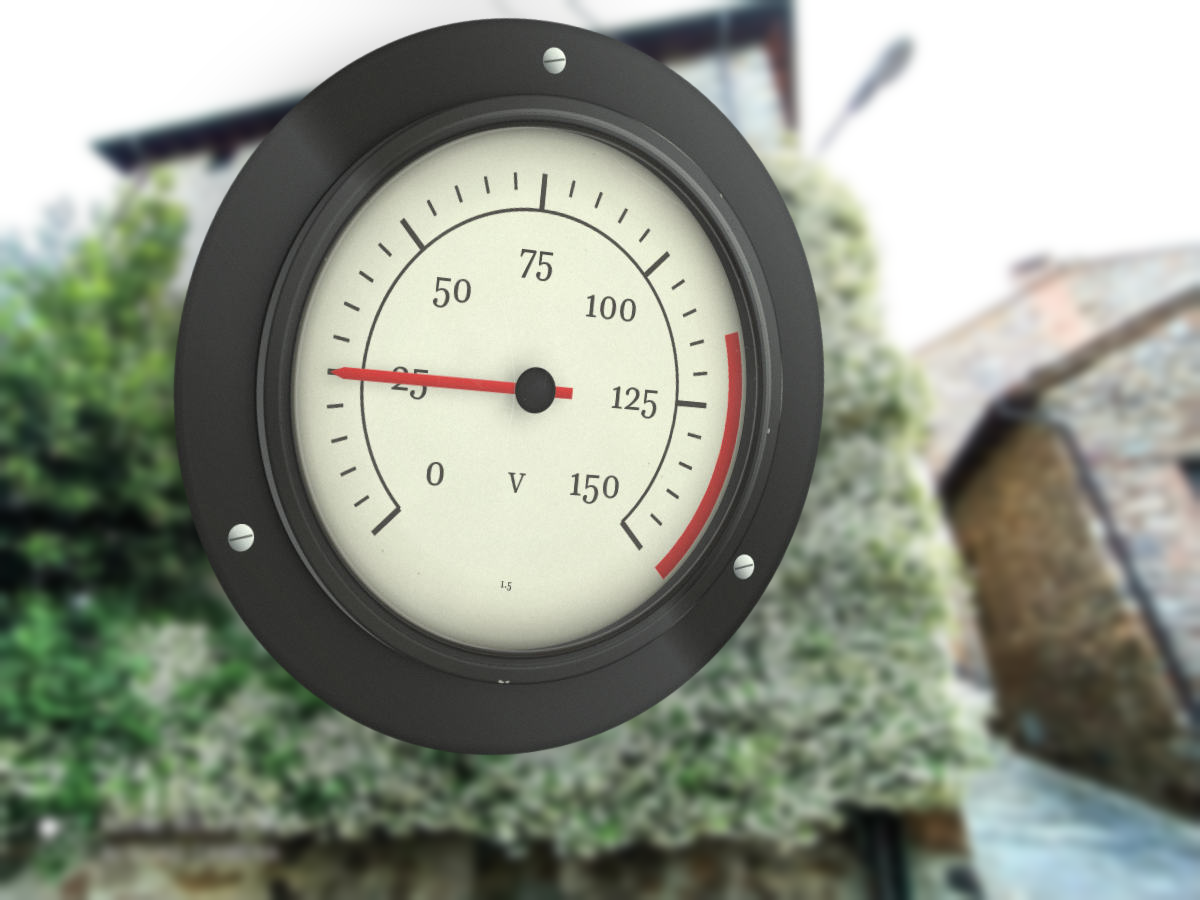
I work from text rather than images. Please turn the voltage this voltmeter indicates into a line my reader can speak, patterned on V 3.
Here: V 25
